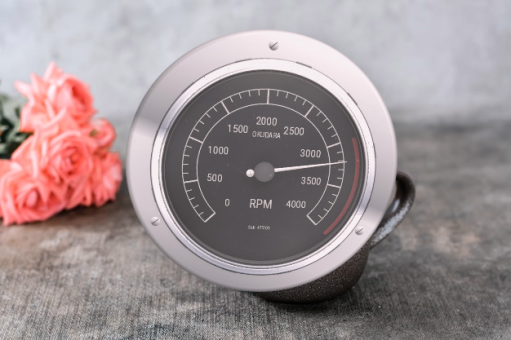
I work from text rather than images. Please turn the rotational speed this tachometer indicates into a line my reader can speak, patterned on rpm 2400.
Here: rpm 3200
